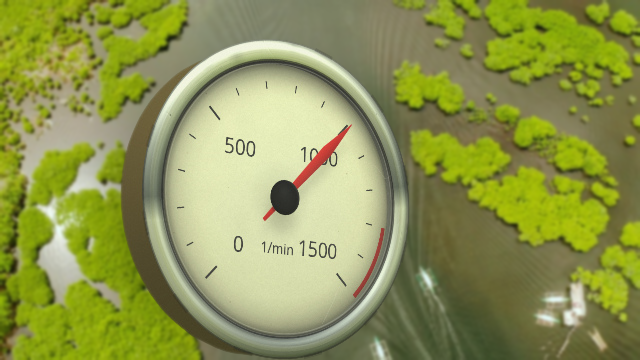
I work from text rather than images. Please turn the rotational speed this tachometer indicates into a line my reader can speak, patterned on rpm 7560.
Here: rpm 1000
